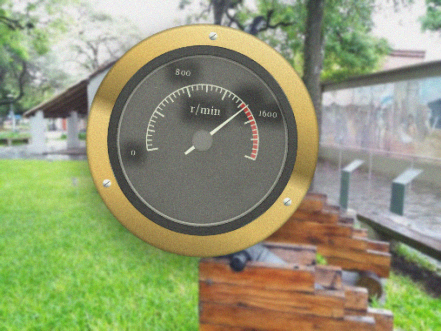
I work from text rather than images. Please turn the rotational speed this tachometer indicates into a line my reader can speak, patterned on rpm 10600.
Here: rpm 1450
